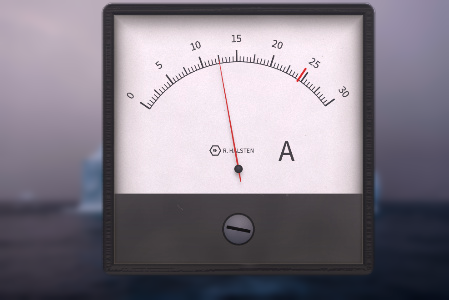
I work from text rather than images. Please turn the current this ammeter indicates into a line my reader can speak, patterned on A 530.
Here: A 12.5
